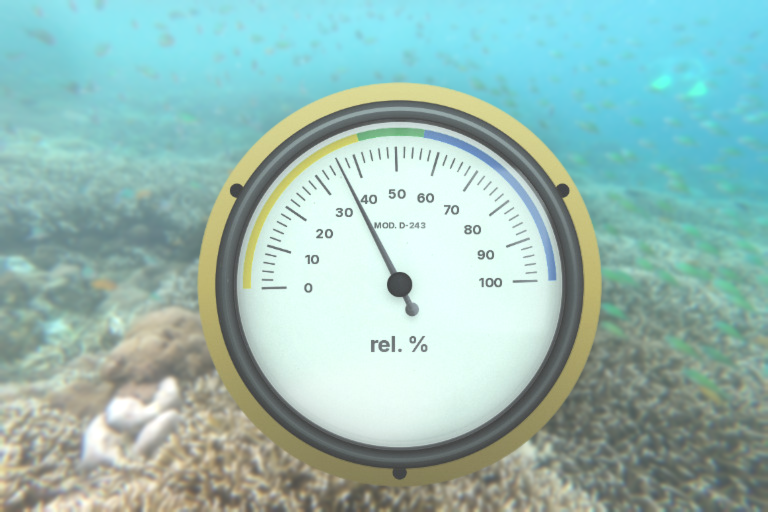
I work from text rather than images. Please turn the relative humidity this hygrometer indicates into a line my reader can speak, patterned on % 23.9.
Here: % 36
